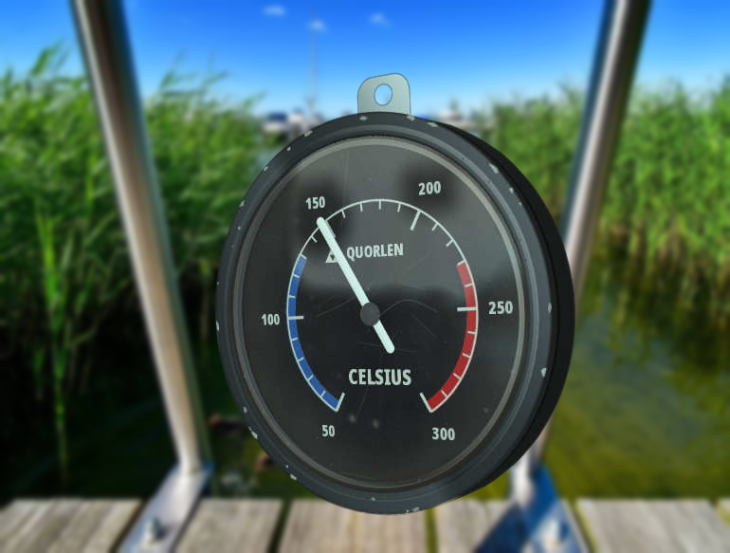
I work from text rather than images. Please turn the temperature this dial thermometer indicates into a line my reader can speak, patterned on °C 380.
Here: °C 150
